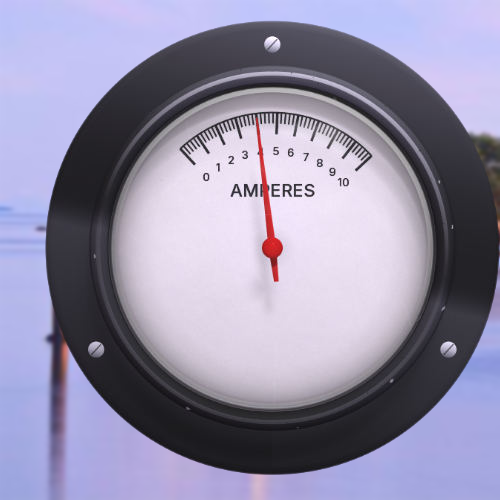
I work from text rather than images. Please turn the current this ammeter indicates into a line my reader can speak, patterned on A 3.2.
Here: A 4
